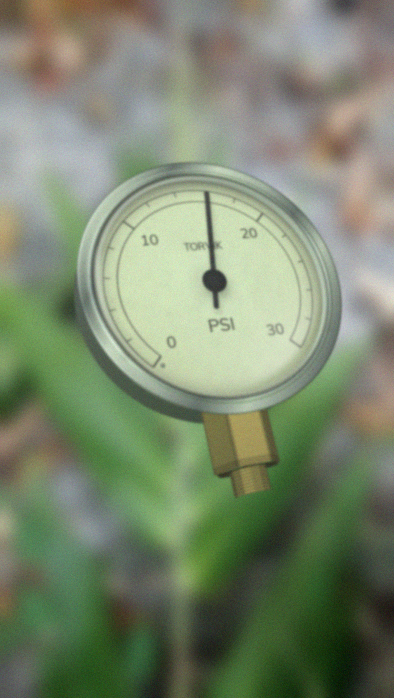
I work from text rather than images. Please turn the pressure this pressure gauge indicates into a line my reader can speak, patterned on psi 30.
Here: psi 16
